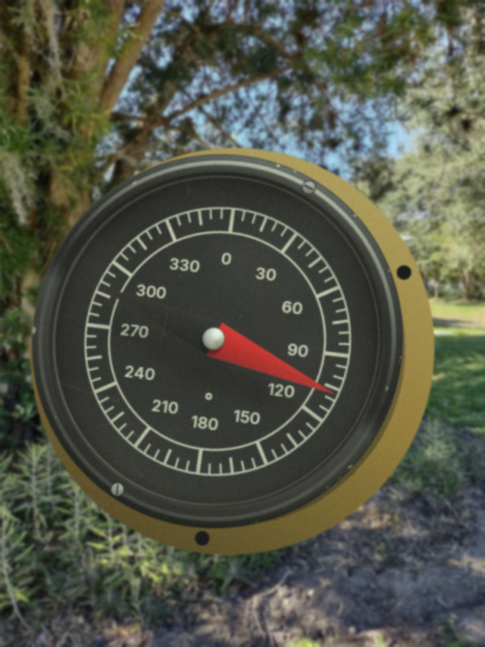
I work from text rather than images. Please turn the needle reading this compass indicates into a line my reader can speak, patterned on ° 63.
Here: ° 107.5
